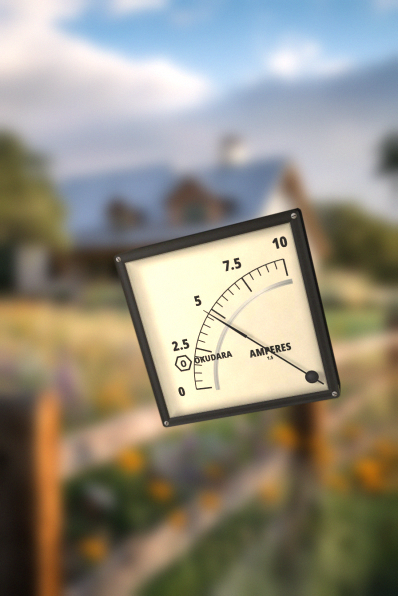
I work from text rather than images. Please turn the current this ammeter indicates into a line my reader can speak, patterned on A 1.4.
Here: A 4.75
